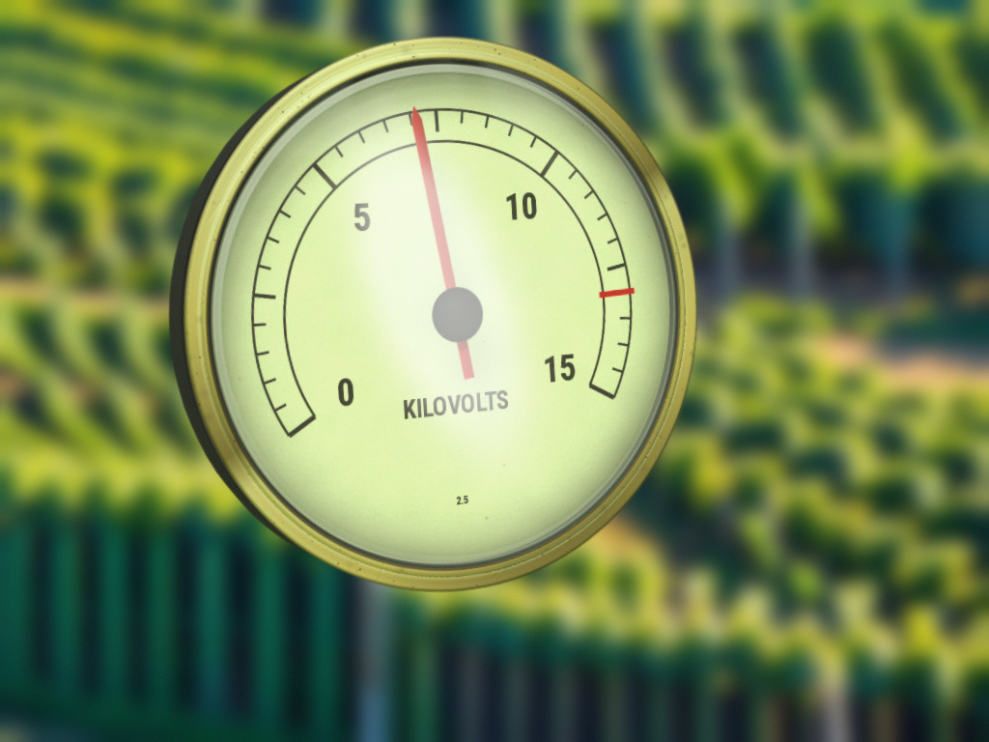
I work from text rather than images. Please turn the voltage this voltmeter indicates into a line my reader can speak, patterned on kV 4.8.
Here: kV 7
